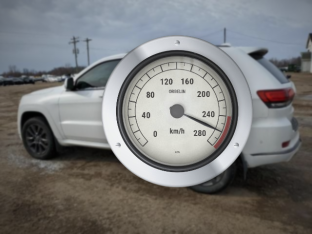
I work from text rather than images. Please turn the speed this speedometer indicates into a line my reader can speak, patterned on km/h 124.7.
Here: km/h 260
